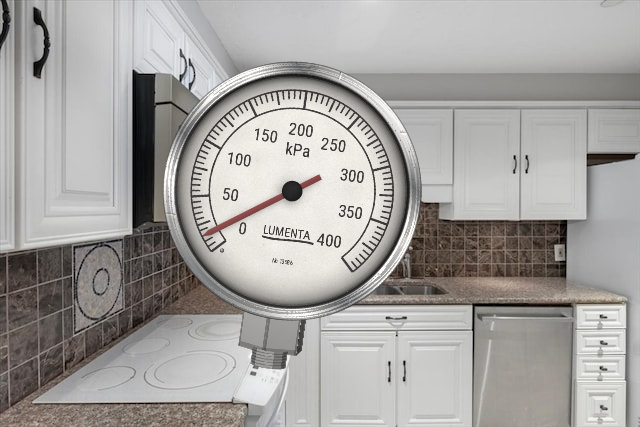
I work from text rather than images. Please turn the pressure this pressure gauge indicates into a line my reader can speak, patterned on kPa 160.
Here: kPa 15
